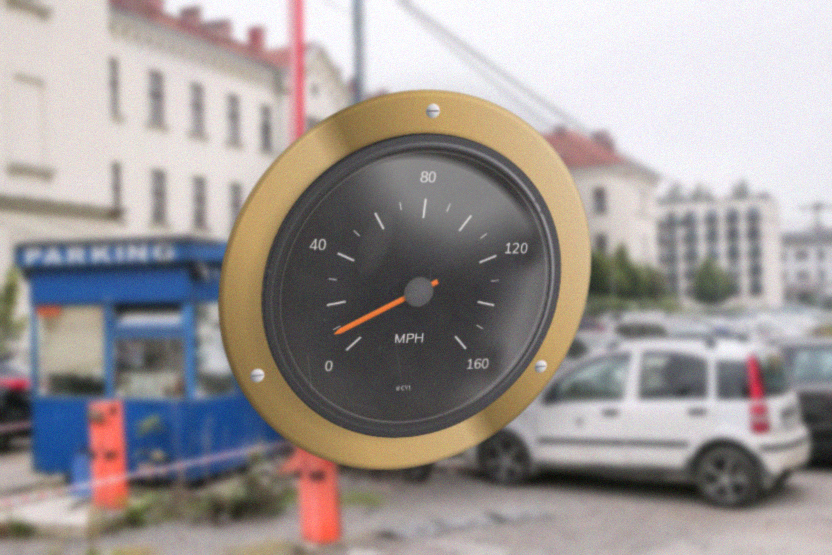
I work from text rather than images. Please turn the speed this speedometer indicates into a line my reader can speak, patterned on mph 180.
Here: mph 10
